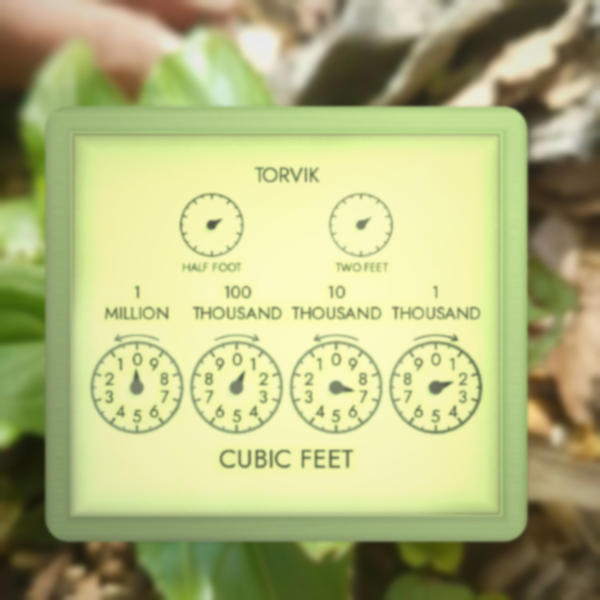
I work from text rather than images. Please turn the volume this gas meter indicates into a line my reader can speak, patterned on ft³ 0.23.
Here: ft³ 7200
